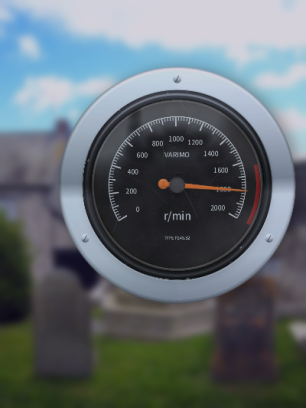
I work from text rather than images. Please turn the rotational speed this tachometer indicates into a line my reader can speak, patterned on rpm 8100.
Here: rpm 1800
